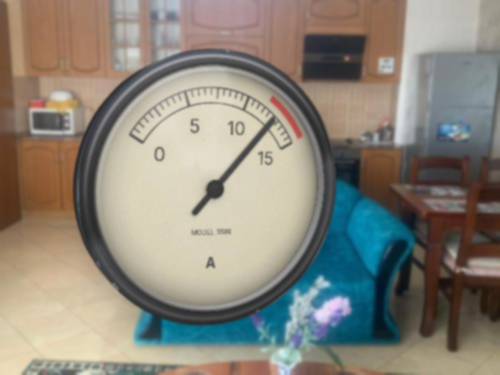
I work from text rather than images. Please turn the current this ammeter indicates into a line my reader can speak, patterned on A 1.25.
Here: A 12.5
